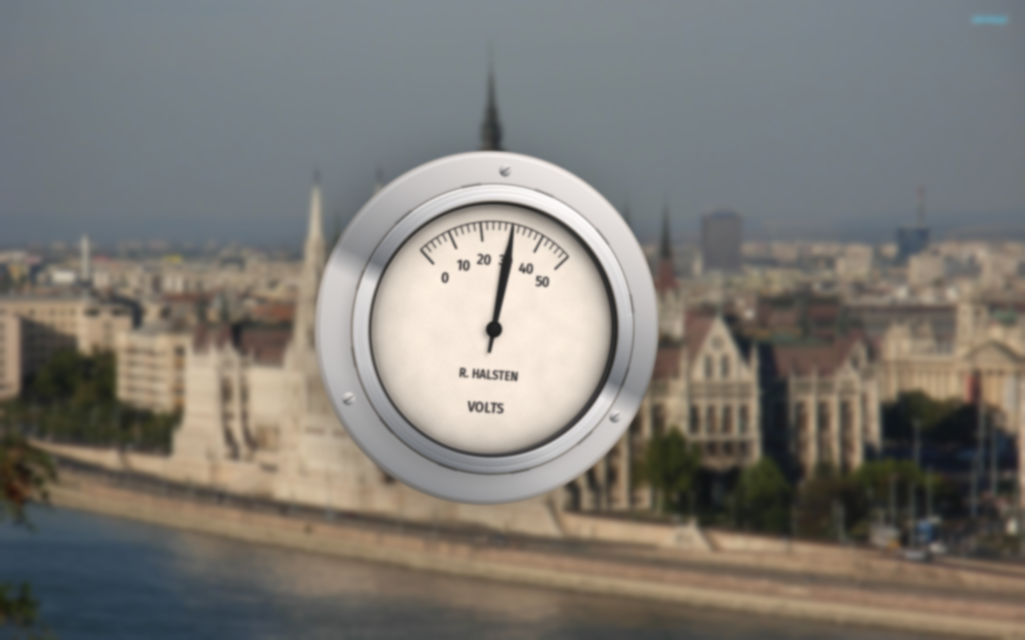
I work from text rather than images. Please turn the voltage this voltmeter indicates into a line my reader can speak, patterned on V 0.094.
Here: V 30
